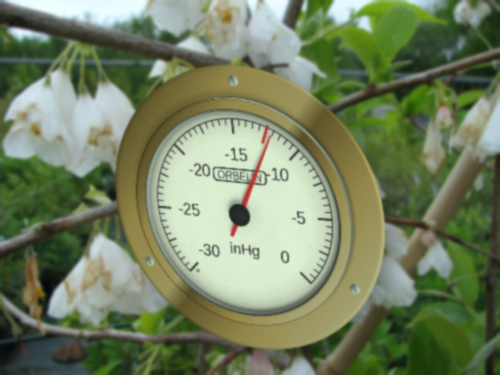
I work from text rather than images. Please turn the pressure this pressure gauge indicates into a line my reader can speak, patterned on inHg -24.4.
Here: inHg -12
